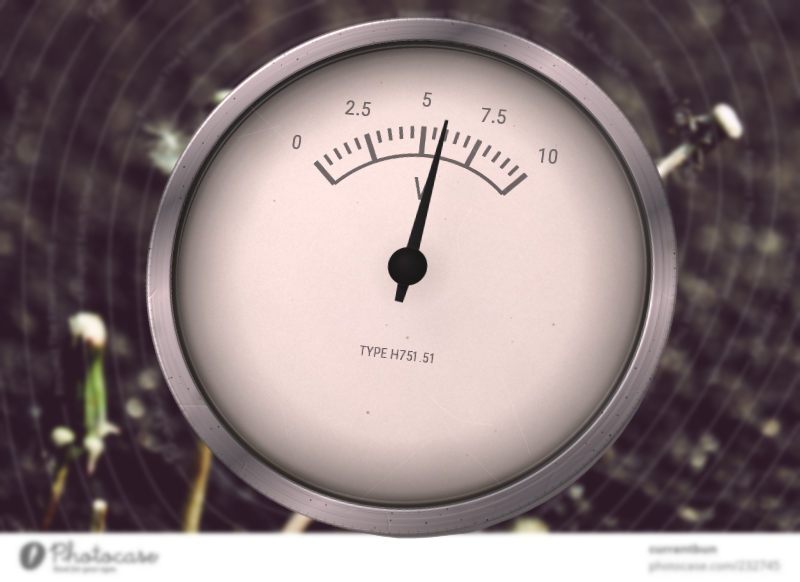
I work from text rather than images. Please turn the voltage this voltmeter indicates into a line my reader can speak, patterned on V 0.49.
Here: V 6
